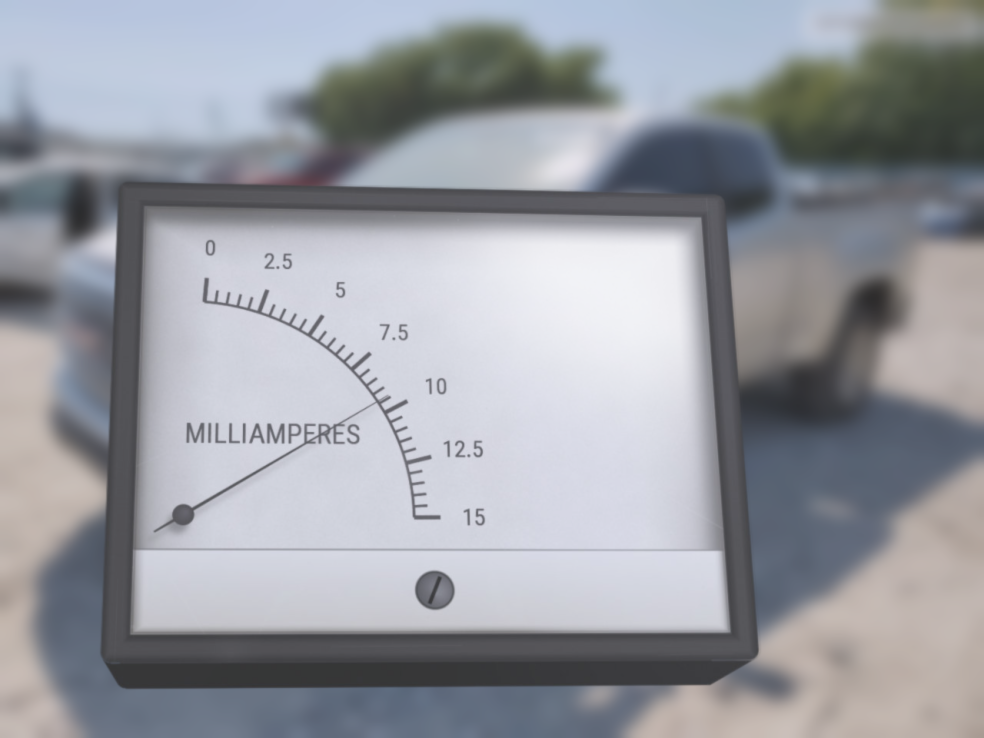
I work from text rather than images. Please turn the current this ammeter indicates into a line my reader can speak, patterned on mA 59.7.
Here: mA 9.5
